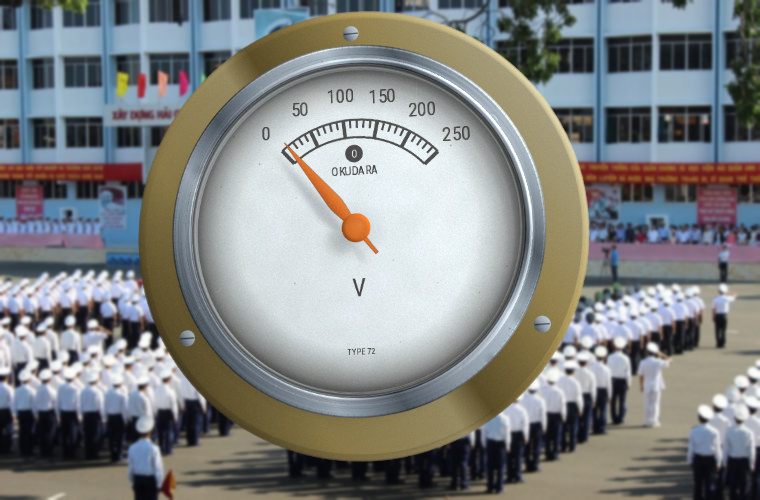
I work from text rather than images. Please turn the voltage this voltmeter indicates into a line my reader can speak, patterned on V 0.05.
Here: V 10
